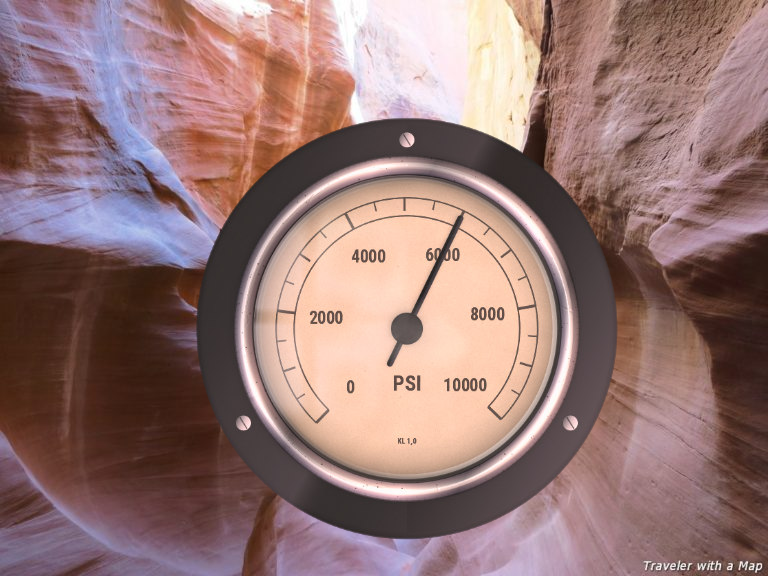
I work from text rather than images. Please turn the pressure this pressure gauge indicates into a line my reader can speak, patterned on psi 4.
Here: psi 6000
